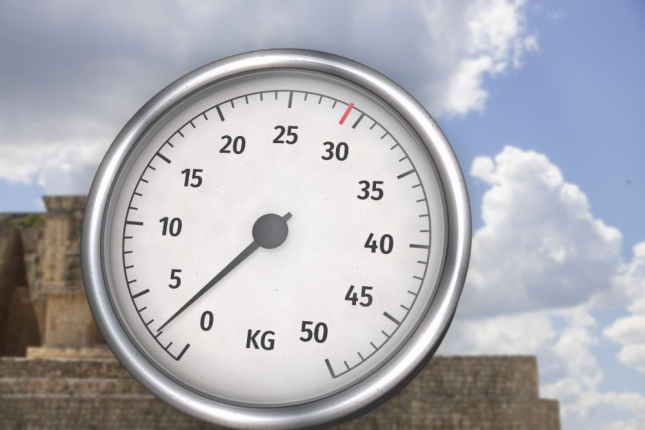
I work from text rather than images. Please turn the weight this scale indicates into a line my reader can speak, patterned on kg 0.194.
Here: kg 2
